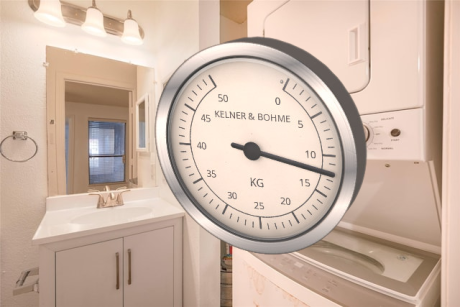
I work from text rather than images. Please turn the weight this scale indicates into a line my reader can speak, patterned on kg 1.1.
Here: kg 12
